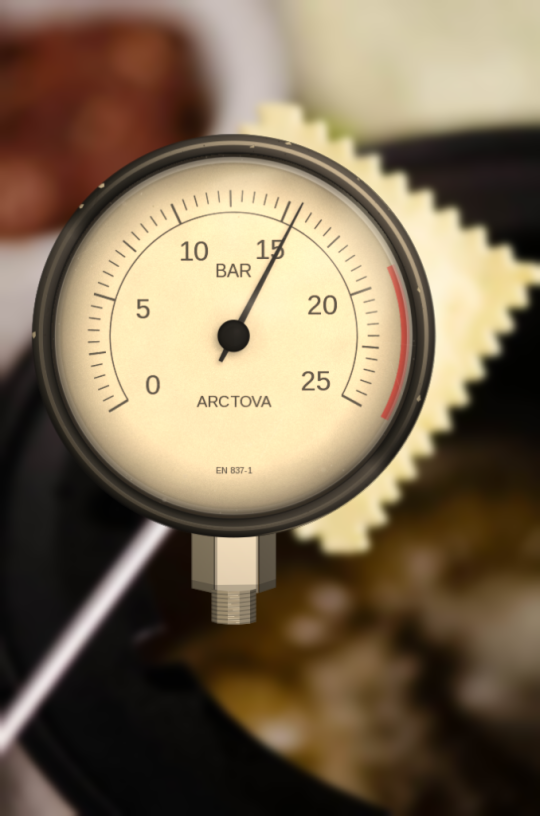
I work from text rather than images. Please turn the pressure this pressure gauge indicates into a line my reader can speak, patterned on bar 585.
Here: bar 15.5
